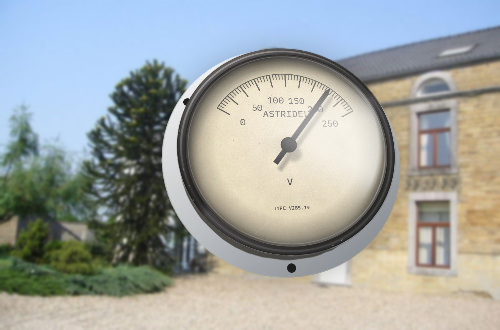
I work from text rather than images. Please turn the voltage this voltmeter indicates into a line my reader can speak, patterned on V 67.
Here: V 200
